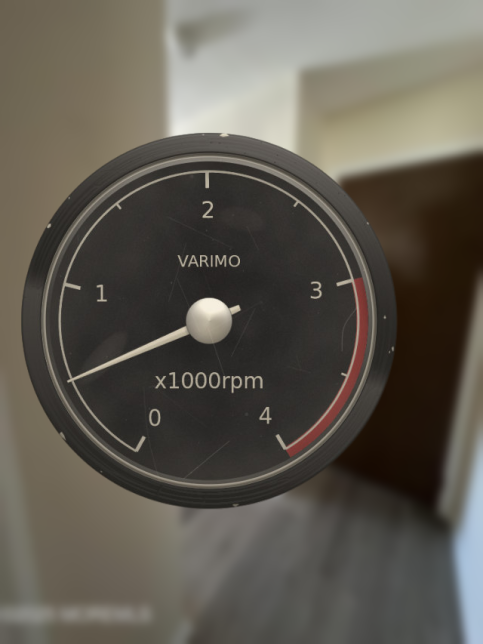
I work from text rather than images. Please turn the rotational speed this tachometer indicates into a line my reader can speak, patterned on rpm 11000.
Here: rpm 500
